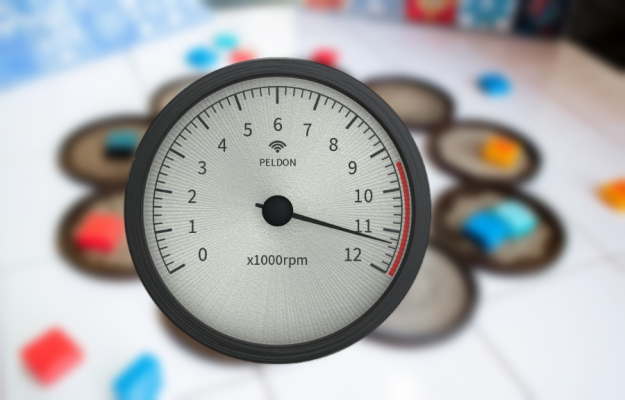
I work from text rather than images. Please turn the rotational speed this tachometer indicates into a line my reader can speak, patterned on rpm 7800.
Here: rpm 11300
